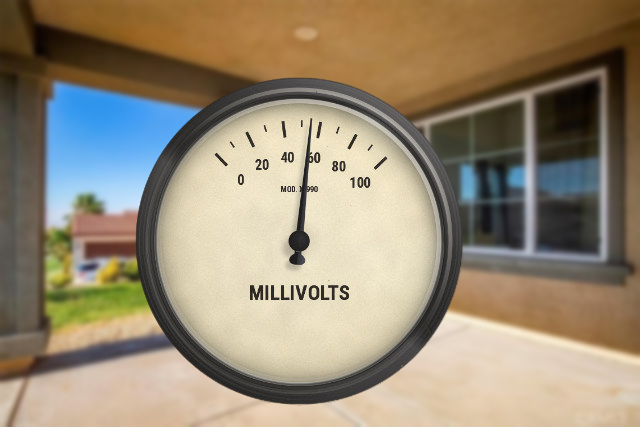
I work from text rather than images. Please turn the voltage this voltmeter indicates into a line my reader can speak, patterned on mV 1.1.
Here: mV 55
